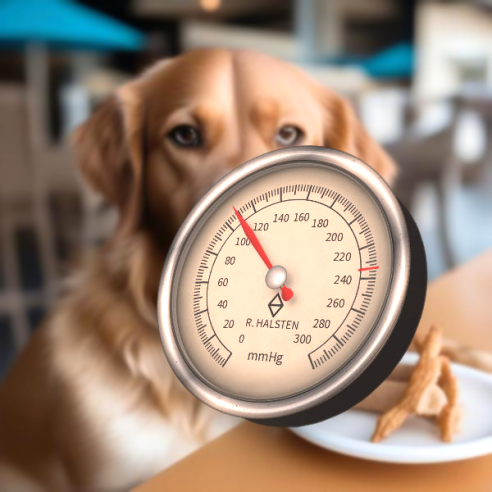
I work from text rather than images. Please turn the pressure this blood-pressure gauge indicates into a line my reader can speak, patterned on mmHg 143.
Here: mmHg 110
